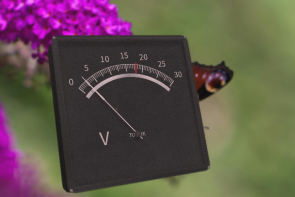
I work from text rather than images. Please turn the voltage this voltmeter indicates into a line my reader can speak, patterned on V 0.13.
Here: V 2.5
